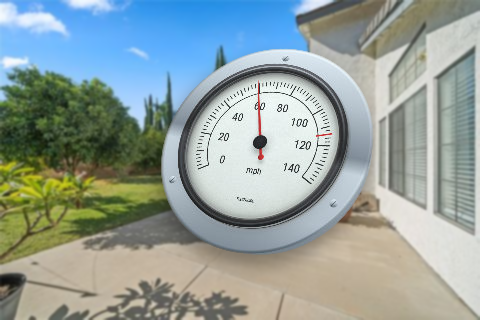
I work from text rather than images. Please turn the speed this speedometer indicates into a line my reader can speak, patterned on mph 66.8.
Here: mph 60
